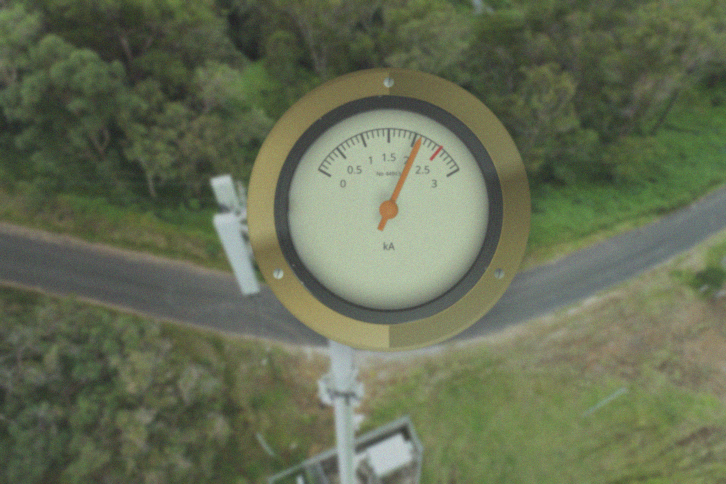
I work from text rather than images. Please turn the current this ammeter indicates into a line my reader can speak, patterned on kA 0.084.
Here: kA 2.1
